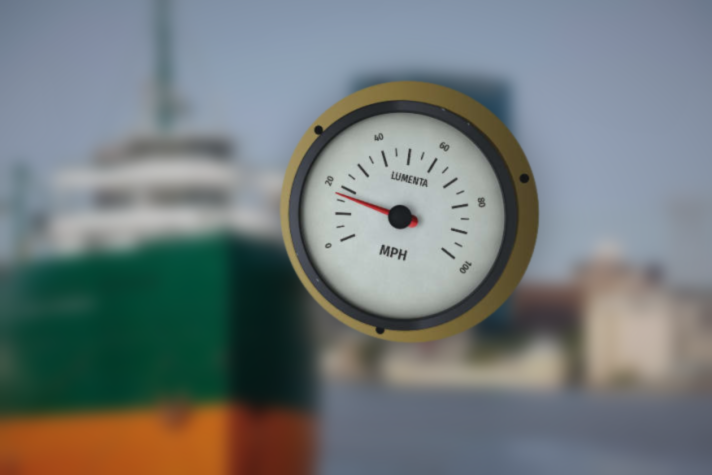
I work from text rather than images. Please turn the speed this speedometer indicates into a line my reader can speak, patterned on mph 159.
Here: mph 17.5
